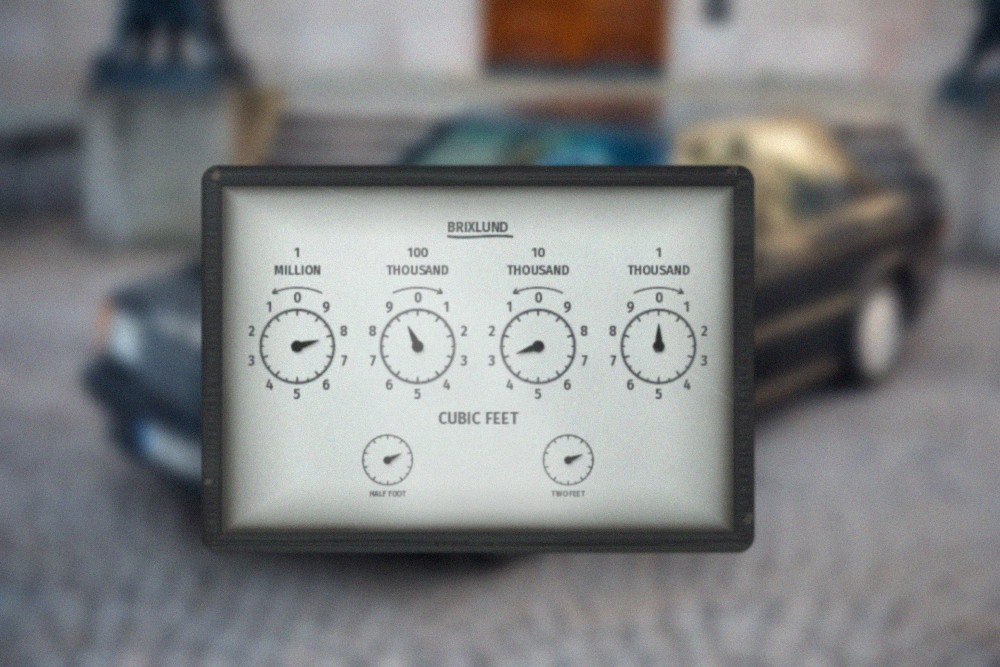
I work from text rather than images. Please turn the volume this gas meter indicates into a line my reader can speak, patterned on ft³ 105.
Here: ft³ 793000
